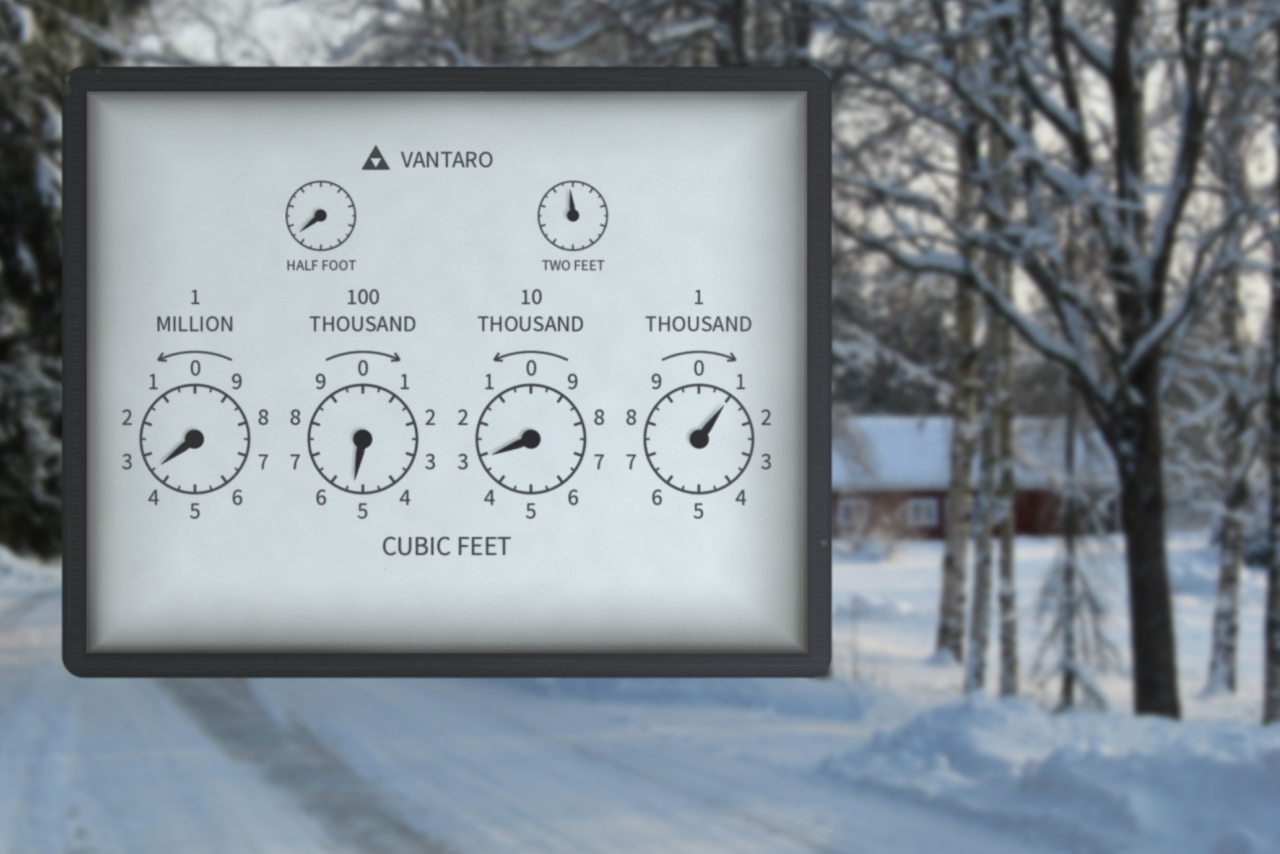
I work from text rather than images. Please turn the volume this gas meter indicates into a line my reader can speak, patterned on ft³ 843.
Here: ft³ 353100
